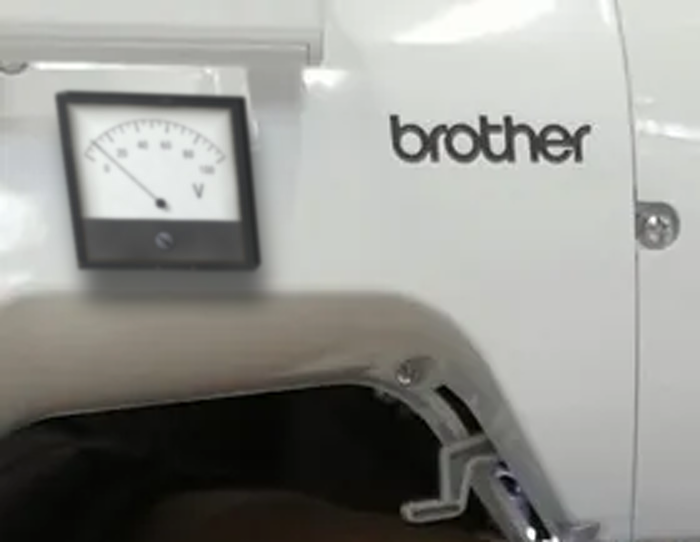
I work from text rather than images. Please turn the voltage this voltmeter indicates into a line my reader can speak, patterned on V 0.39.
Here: V 10
